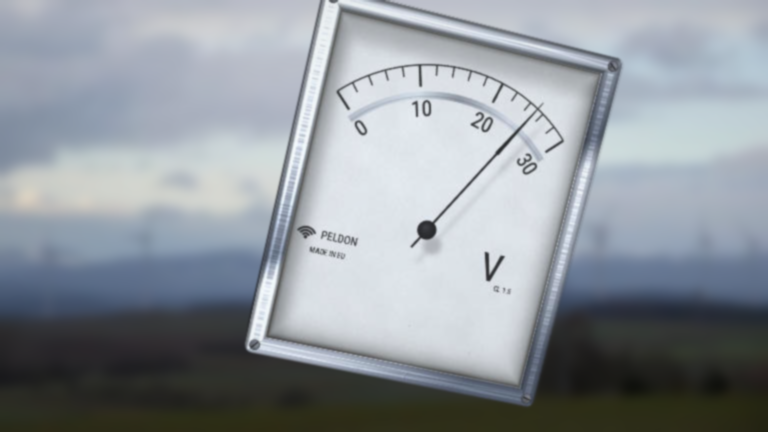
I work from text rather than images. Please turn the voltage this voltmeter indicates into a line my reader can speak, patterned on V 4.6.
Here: V 25
